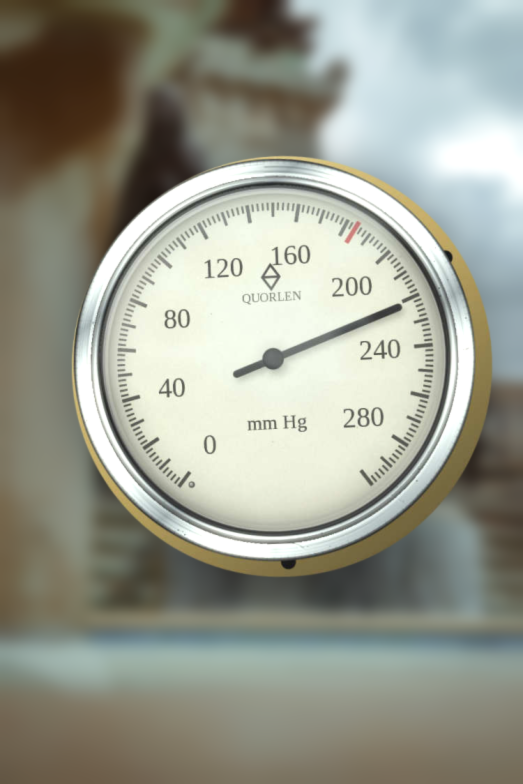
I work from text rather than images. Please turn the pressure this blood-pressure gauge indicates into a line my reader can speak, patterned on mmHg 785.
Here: mmHg 222
